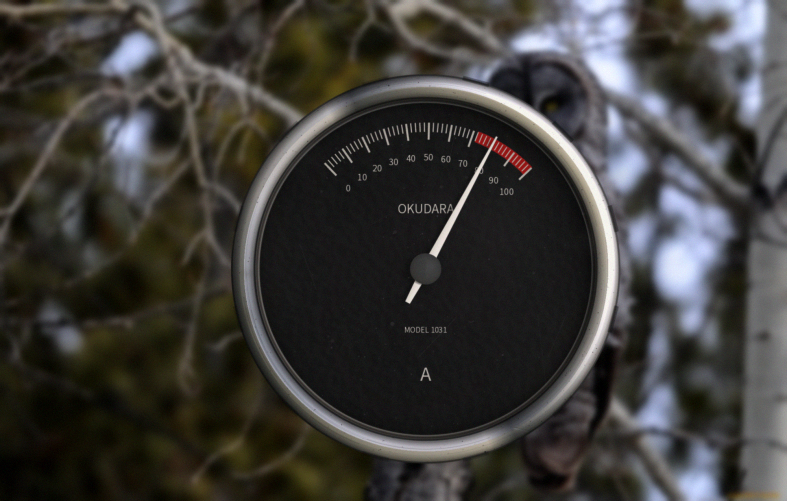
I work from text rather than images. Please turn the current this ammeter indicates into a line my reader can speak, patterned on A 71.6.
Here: A 80
